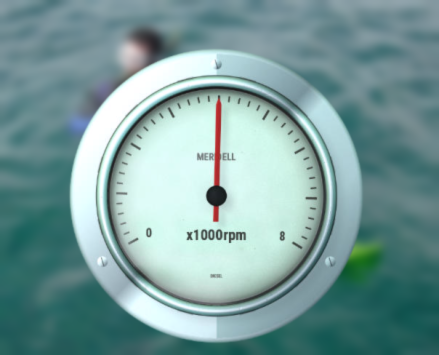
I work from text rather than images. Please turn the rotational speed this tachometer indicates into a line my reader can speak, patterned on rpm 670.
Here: rpm 4000
